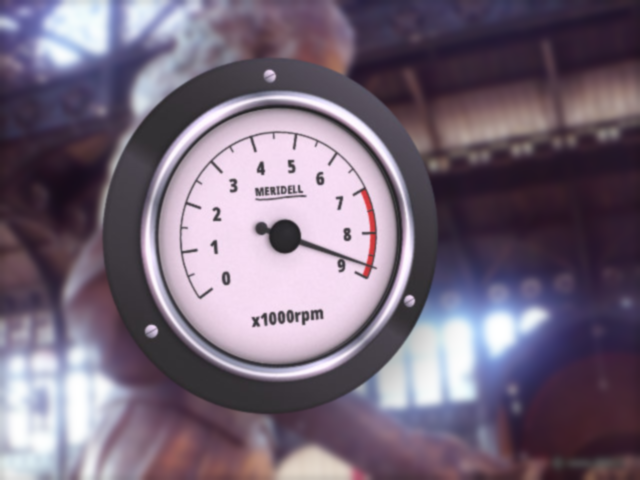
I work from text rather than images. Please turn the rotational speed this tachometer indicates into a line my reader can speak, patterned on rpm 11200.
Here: rpm 8750
